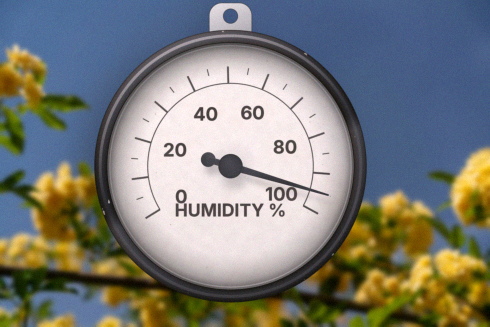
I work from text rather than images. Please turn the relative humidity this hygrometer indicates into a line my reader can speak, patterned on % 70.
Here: % 95
